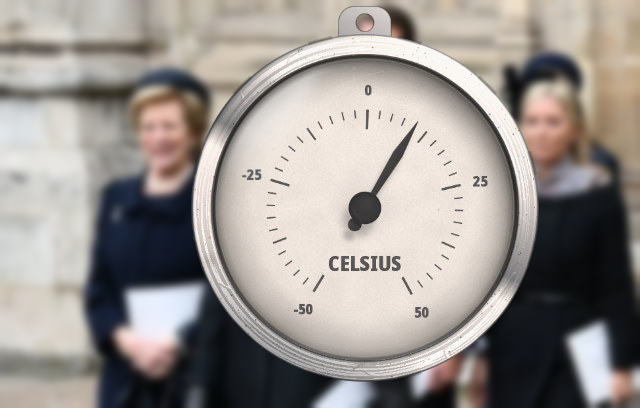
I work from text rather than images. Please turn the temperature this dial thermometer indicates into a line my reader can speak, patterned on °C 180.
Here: °C 10
